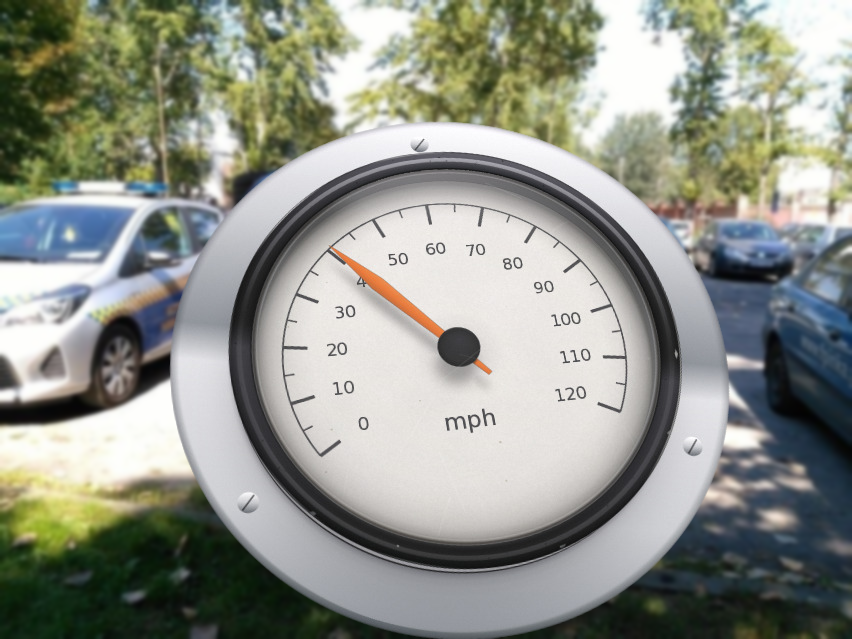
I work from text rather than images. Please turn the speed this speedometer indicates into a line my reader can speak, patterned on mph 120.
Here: mph 40
